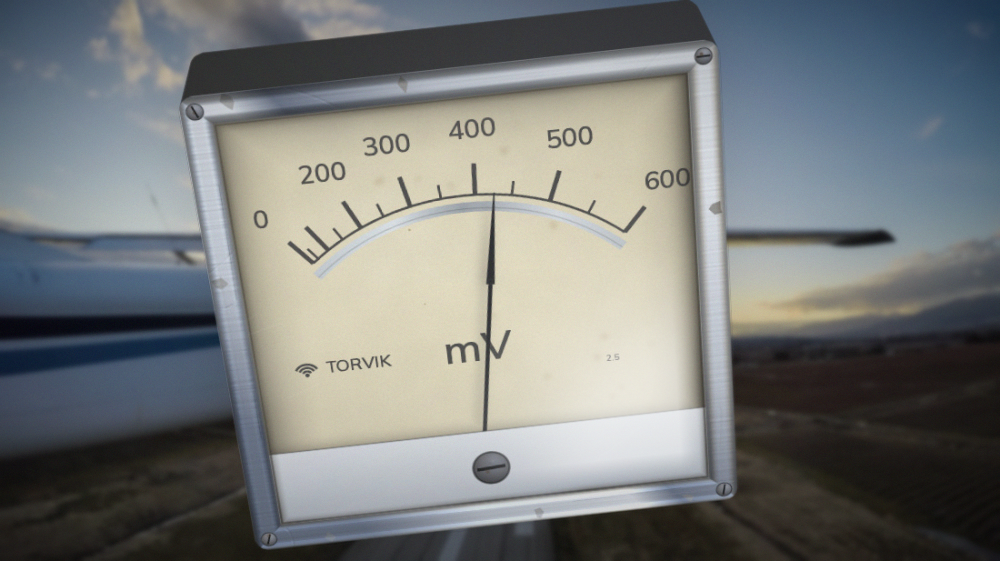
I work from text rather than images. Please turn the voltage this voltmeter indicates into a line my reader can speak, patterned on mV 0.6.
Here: mV 425
